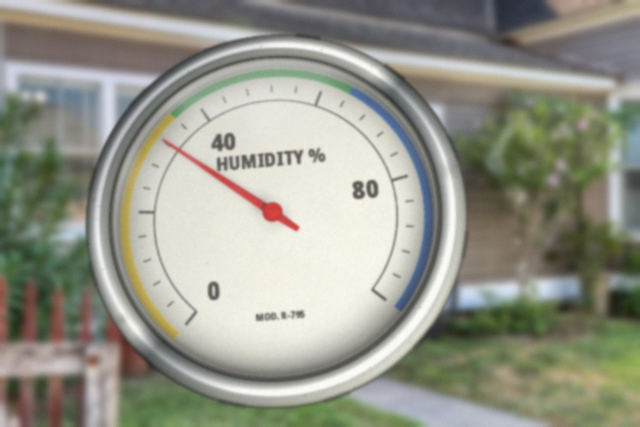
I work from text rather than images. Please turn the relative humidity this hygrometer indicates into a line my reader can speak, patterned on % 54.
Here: % 32
